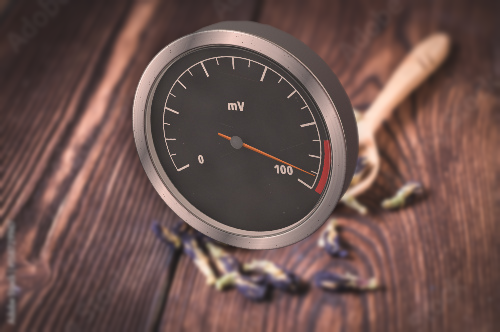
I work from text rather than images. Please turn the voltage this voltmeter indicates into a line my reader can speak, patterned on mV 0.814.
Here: mV 95
